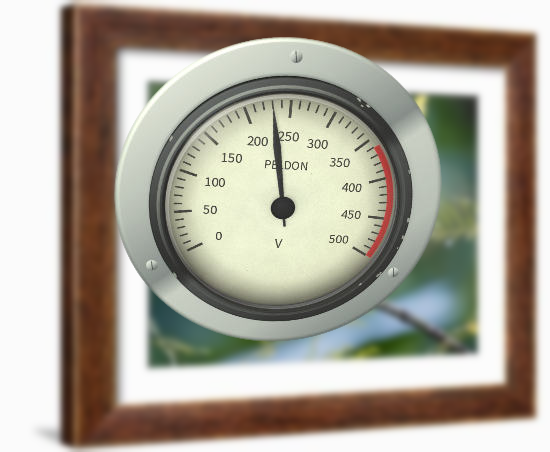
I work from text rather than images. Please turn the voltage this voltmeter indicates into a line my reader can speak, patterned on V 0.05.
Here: V 230
